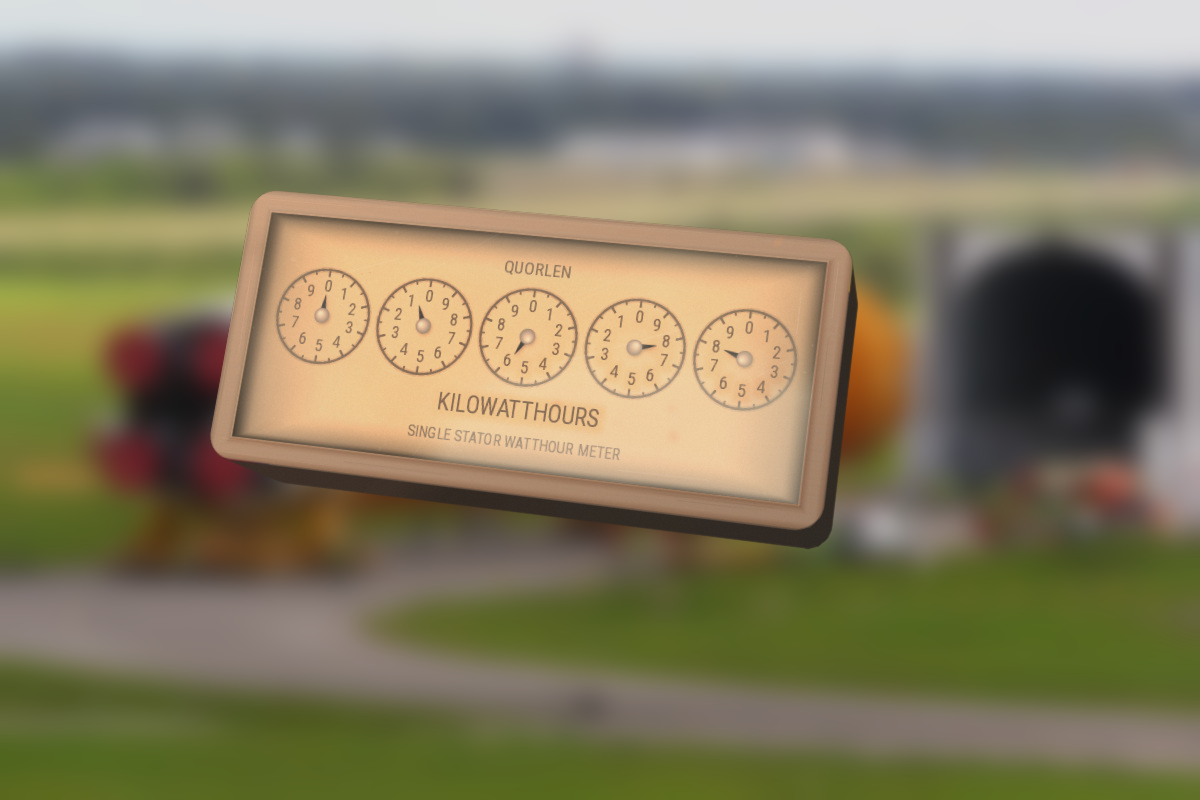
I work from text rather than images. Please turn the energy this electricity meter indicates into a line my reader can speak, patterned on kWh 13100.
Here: kWh 578
